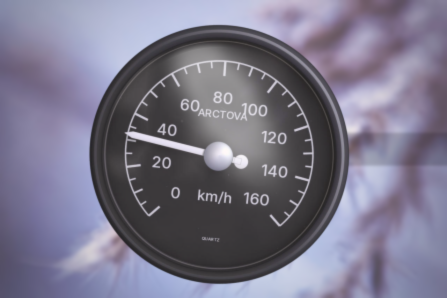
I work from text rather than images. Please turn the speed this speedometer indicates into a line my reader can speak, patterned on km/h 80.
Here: km/h 32.5
